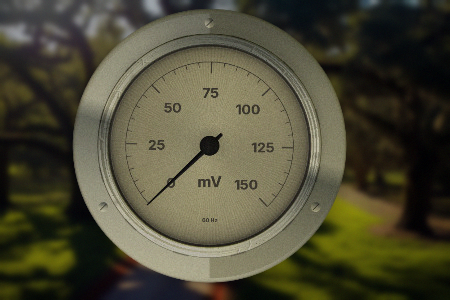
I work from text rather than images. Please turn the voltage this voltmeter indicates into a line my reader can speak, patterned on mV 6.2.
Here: mV 0
